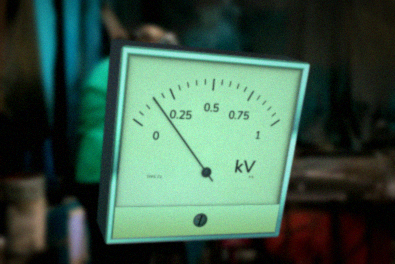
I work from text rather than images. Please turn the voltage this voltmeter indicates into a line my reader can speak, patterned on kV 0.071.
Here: kV 0.15
